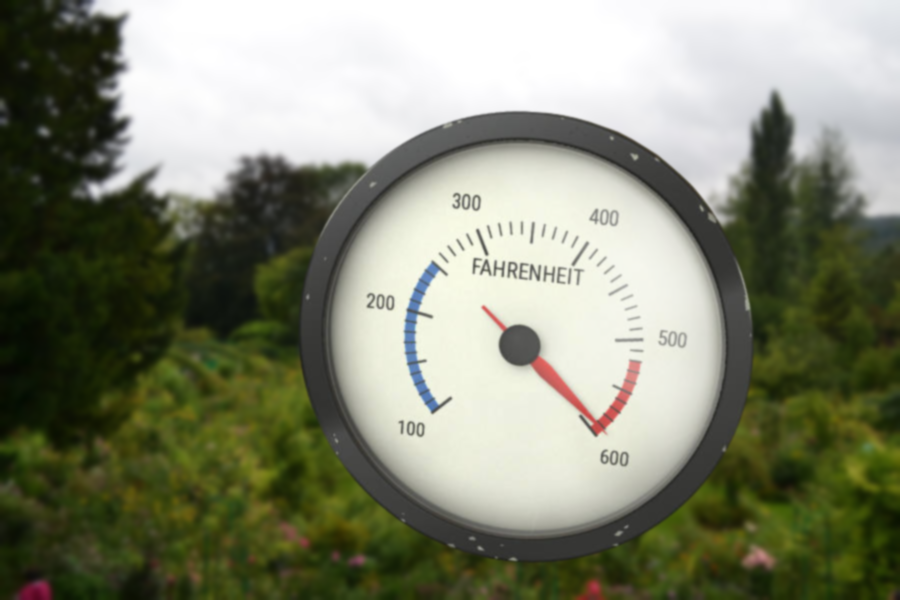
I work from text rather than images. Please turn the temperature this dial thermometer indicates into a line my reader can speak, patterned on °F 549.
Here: °F 590
